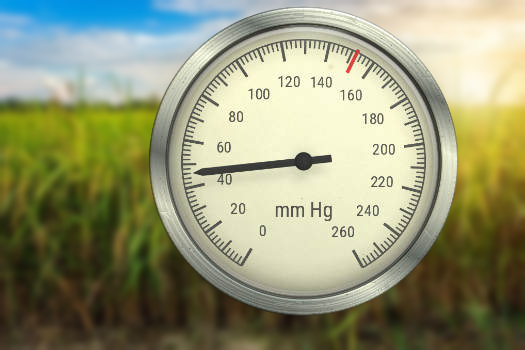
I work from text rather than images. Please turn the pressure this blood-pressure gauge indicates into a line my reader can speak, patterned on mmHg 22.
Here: mmHg 46
